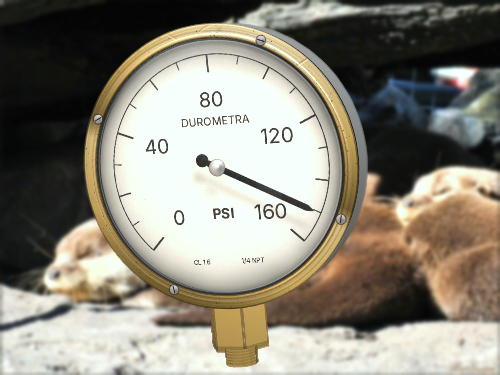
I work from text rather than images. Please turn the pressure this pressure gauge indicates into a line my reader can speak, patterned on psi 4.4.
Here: psi 150
